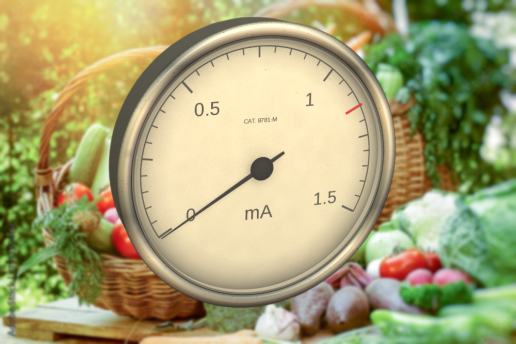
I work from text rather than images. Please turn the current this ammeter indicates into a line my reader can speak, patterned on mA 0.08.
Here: mA 0
